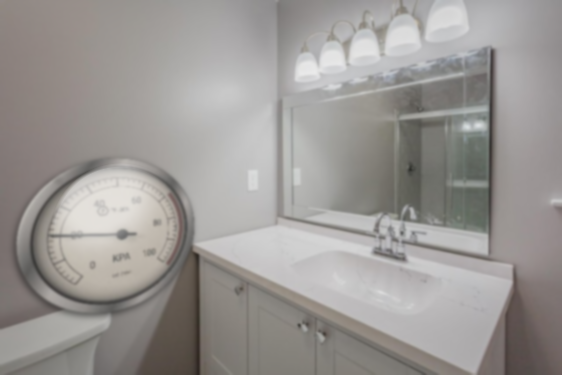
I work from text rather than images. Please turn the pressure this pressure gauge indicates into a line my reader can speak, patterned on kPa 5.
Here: kPa 20
